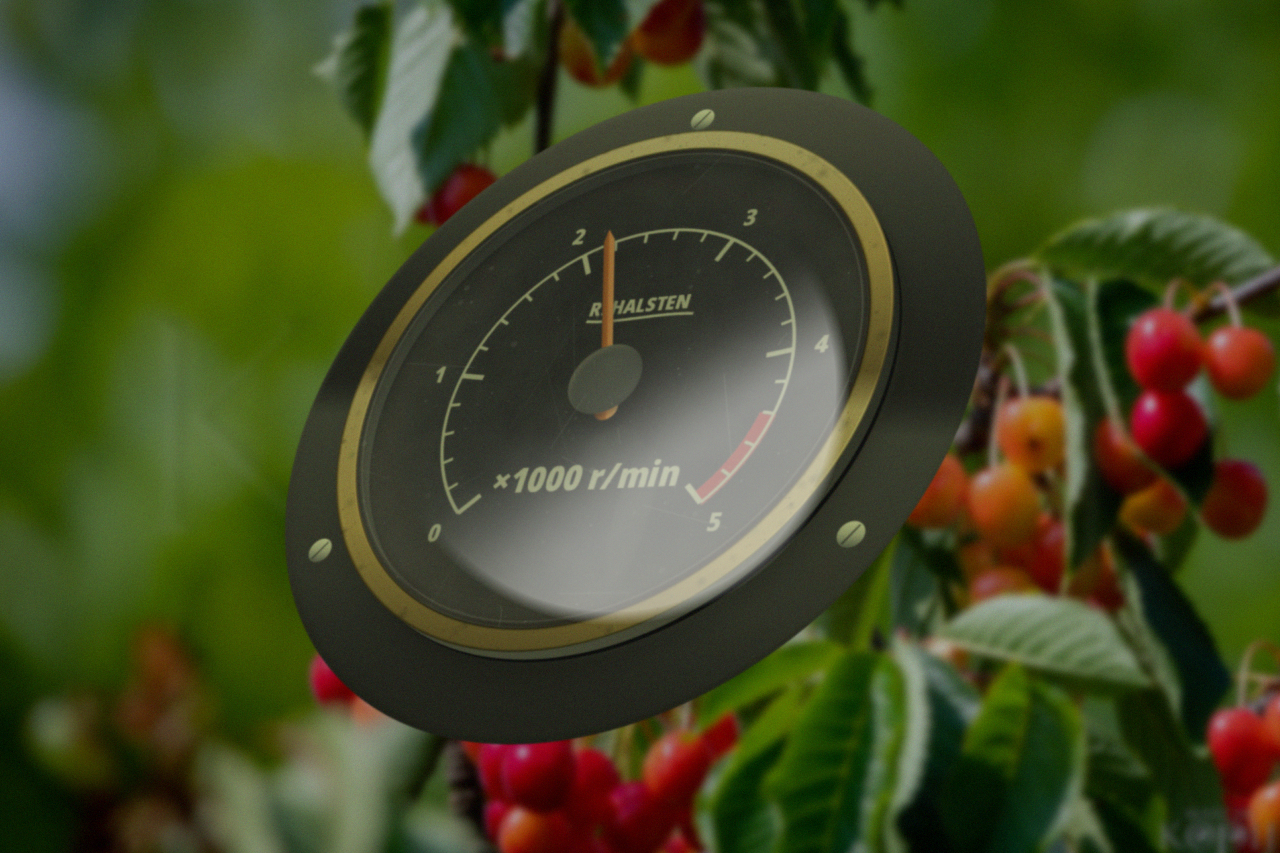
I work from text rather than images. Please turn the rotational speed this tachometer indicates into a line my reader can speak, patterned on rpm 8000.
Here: rpm 2200
